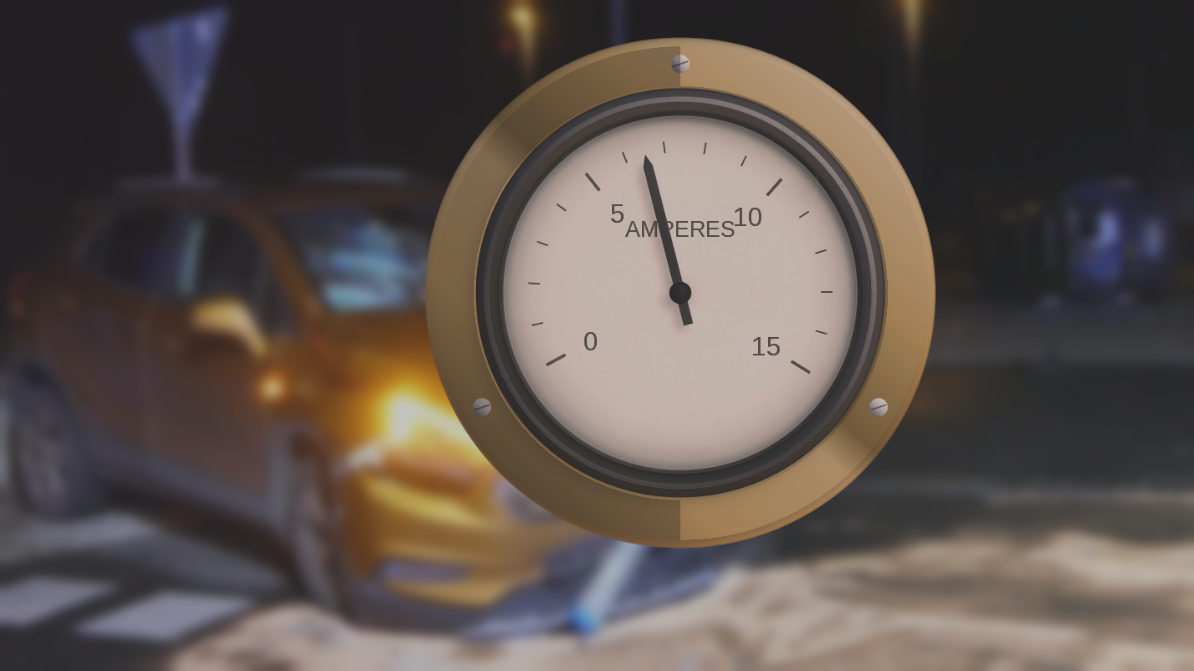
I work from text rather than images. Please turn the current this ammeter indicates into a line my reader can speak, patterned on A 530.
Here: A 6.5
